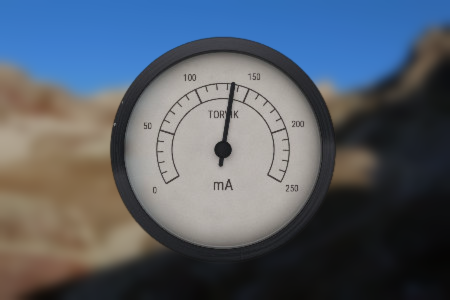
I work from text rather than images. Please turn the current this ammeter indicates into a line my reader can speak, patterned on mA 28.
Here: mA 135
